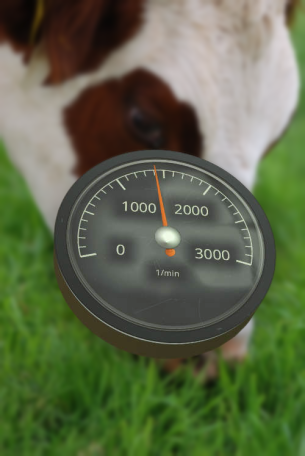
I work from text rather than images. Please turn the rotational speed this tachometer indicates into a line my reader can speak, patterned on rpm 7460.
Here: rpm 1400
